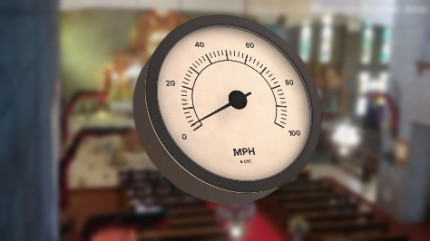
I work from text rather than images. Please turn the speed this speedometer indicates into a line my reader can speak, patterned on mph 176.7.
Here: mph 2
